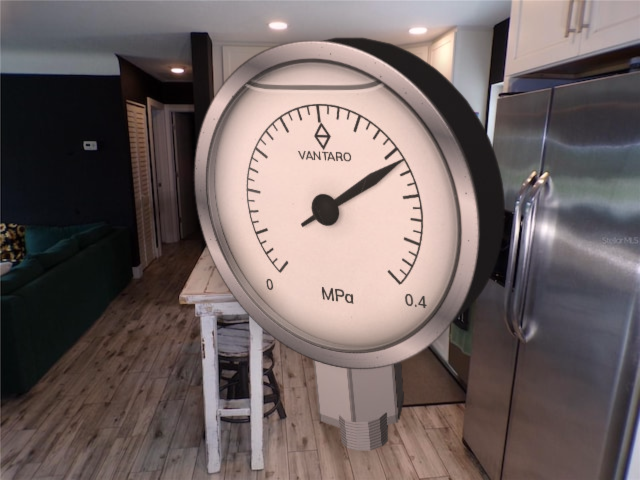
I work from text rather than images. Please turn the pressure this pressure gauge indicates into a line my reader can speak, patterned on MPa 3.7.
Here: MPa 0.29
